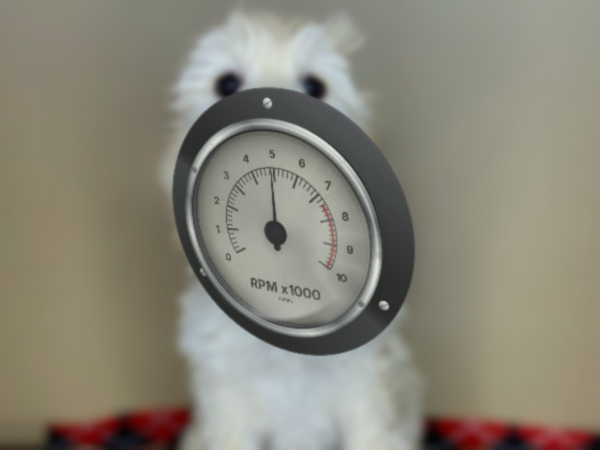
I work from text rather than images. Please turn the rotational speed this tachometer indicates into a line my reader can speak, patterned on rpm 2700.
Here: rpm 5000
